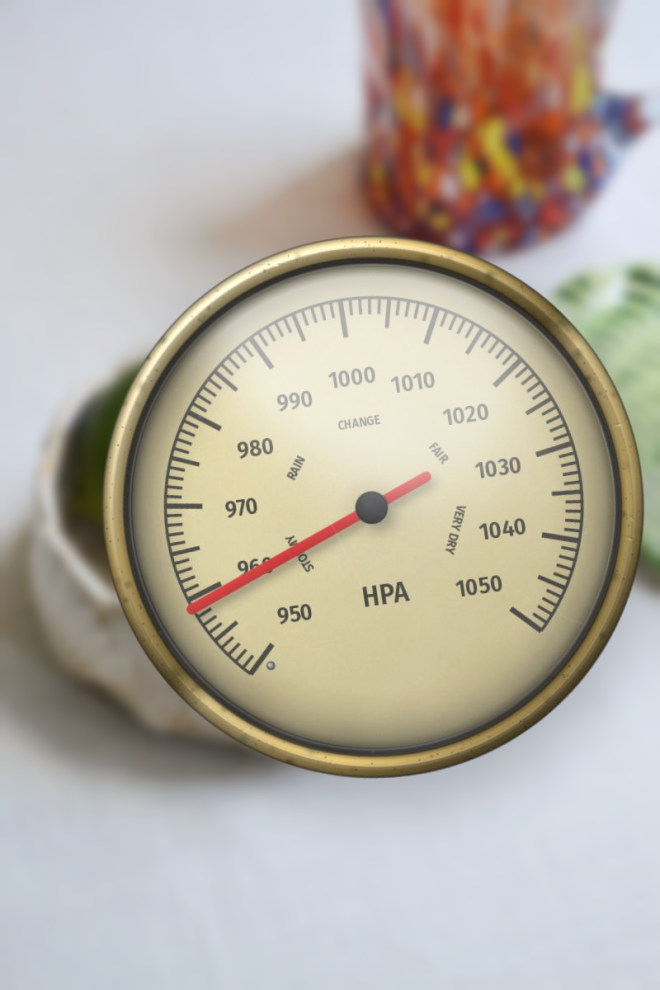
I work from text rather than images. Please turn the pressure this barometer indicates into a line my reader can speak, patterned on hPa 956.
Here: hPa 959
